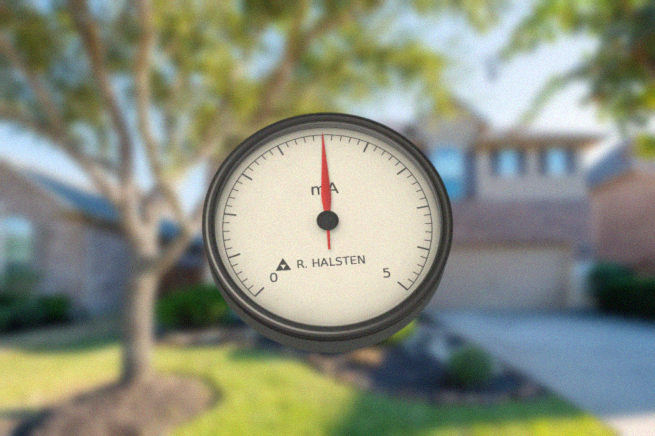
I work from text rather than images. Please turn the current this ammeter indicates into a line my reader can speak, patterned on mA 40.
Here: mA 2.5
